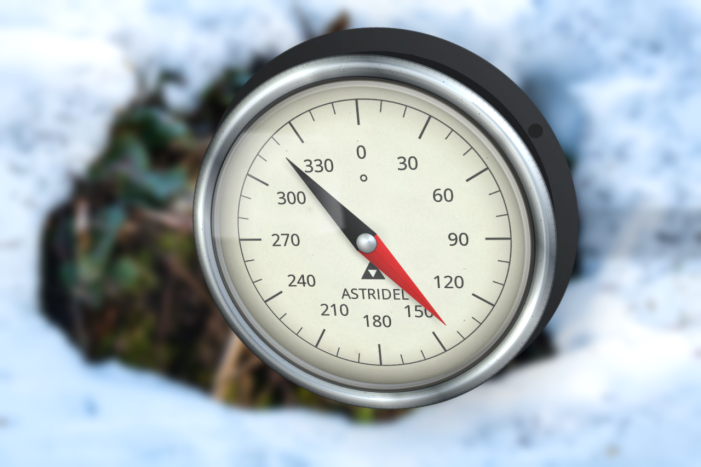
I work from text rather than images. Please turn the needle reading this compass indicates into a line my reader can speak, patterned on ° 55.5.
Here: ° 140
